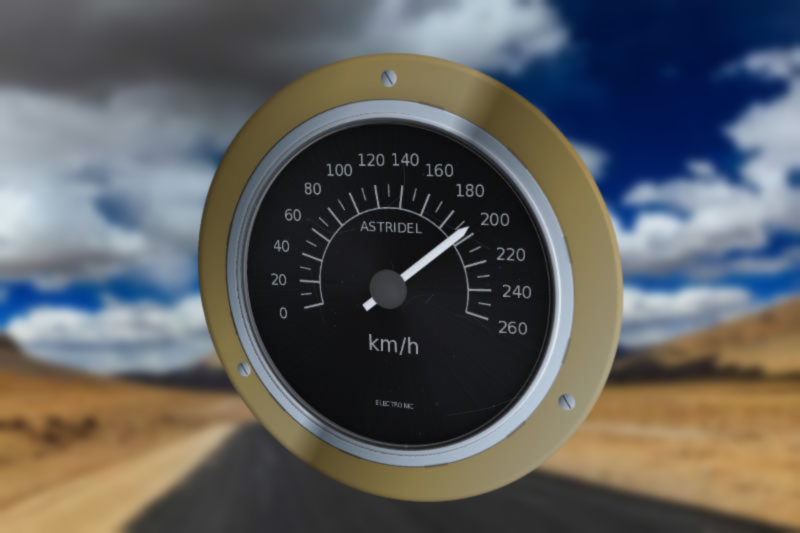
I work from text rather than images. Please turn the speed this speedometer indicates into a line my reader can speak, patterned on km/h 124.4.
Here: km/h 195
